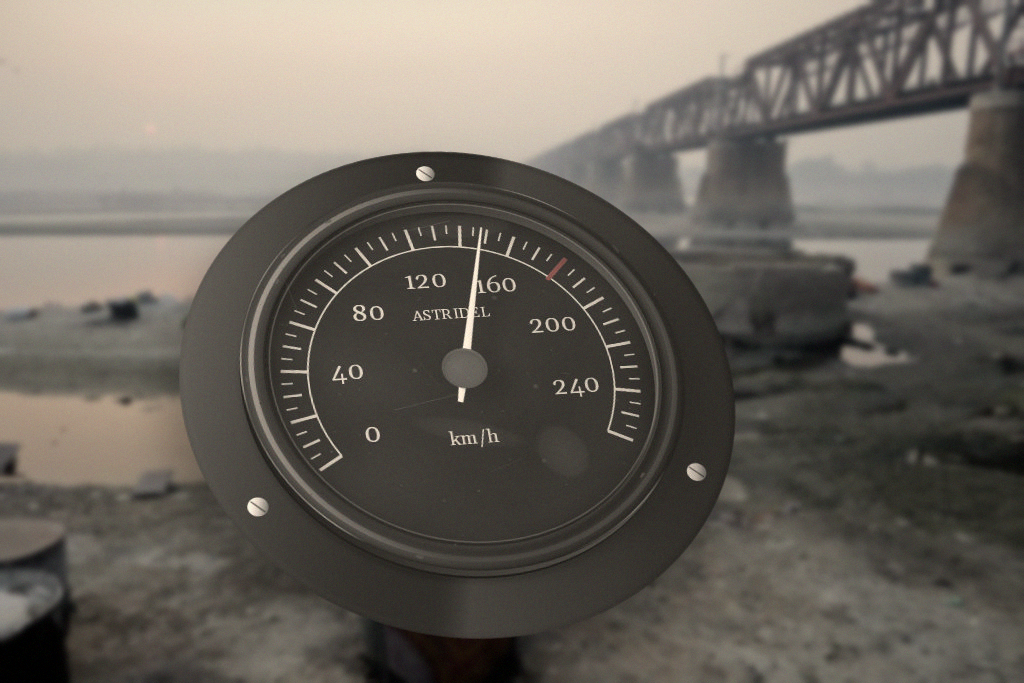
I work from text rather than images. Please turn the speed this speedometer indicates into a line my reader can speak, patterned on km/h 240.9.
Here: km/h 147.5
